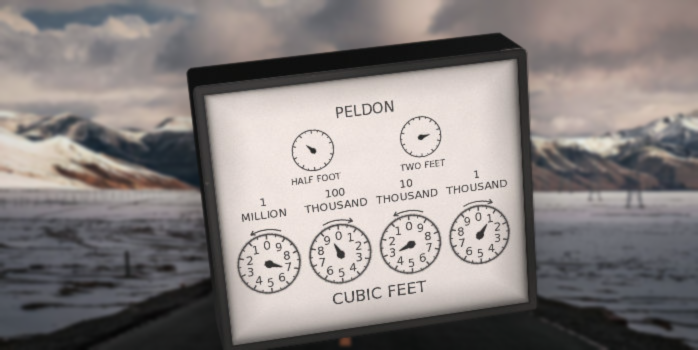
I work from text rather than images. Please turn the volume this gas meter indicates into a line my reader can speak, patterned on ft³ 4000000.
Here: ft³ 693100
